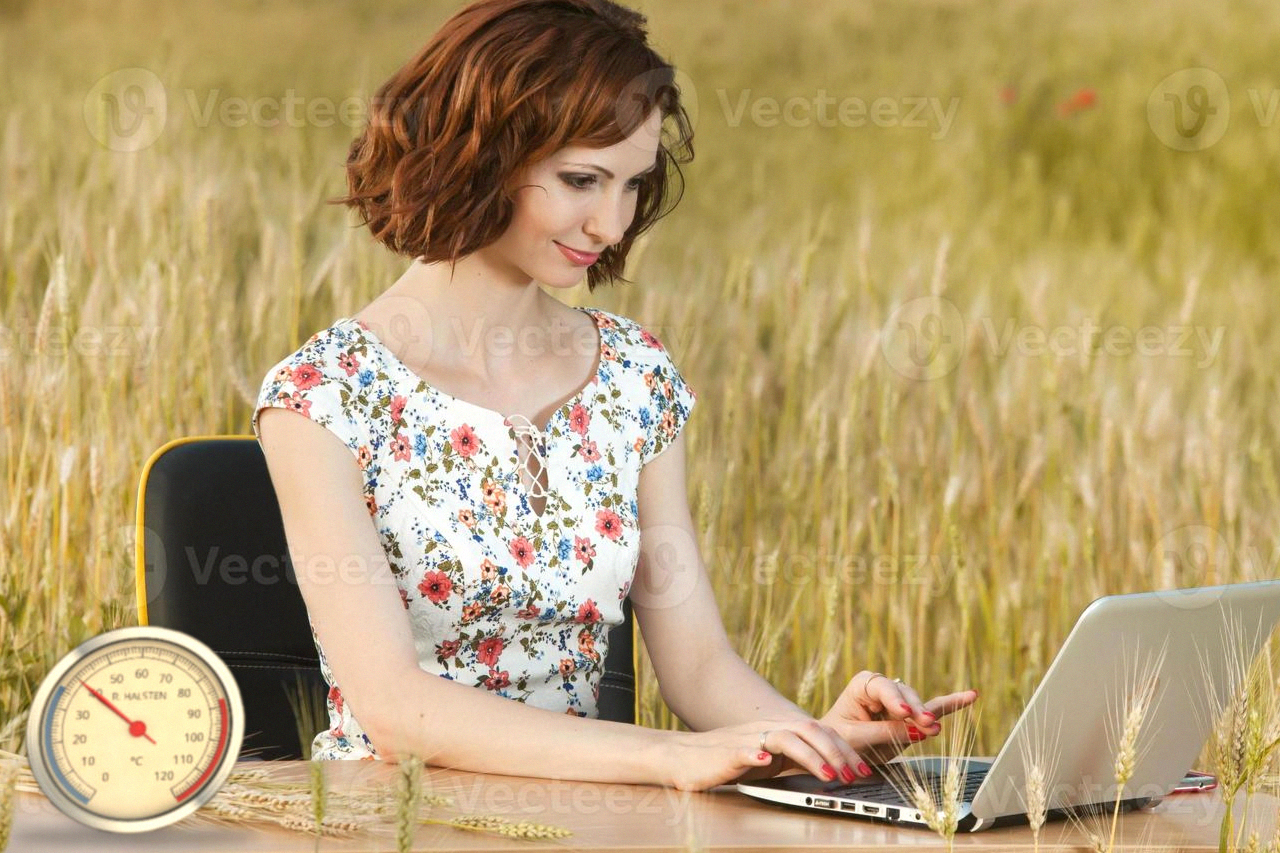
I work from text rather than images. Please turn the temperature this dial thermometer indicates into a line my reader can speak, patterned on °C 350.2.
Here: °C 40
